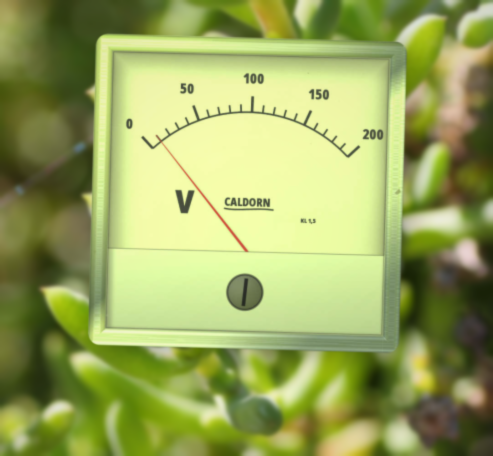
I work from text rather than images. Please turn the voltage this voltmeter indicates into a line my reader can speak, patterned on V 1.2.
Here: V 10
